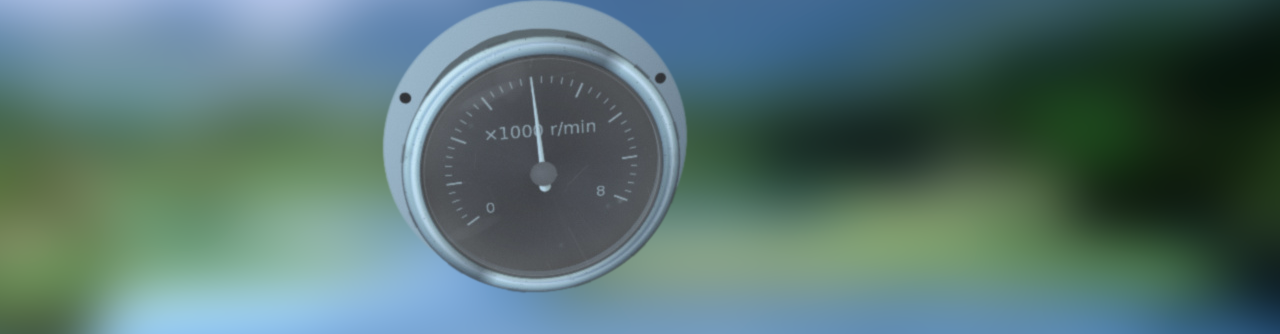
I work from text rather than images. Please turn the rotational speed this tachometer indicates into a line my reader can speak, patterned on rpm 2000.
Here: rpm 4000
